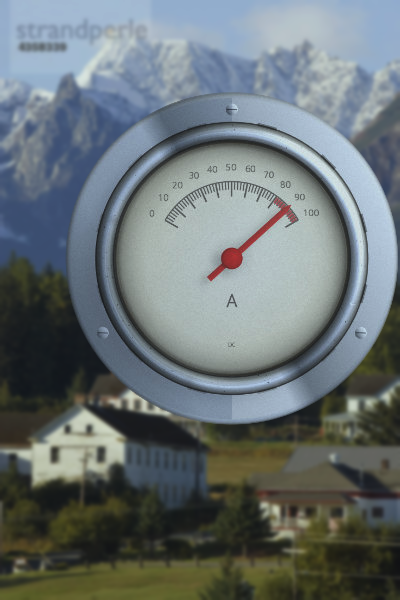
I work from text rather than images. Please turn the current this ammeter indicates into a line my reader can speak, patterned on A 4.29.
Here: A 90
